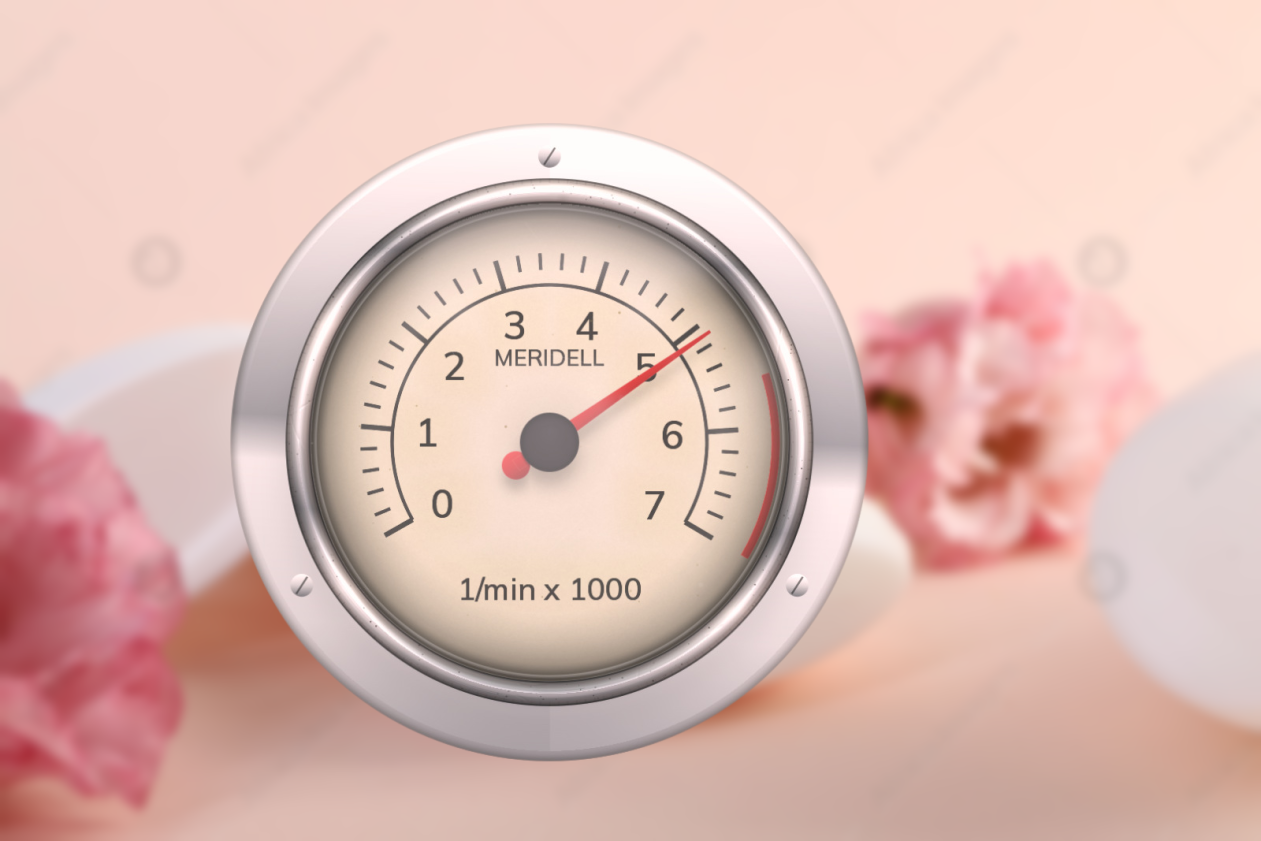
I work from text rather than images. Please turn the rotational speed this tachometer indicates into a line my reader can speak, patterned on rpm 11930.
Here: rpm 5100
